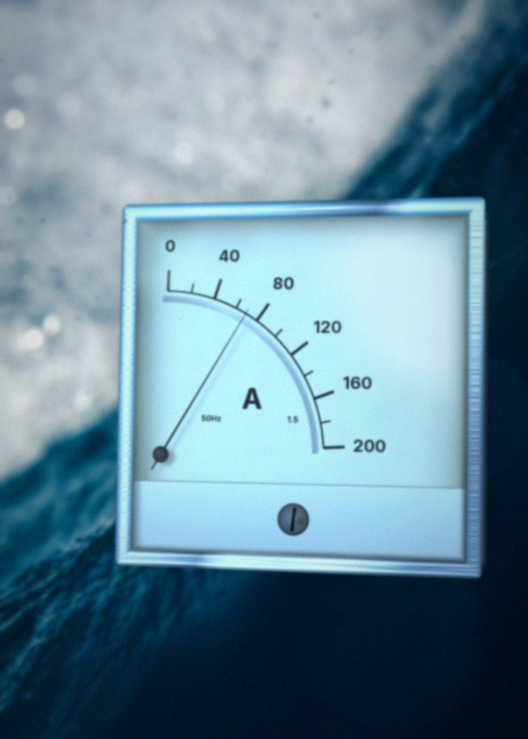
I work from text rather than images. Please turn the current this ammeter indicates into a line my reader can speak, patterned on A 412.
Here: A 70
